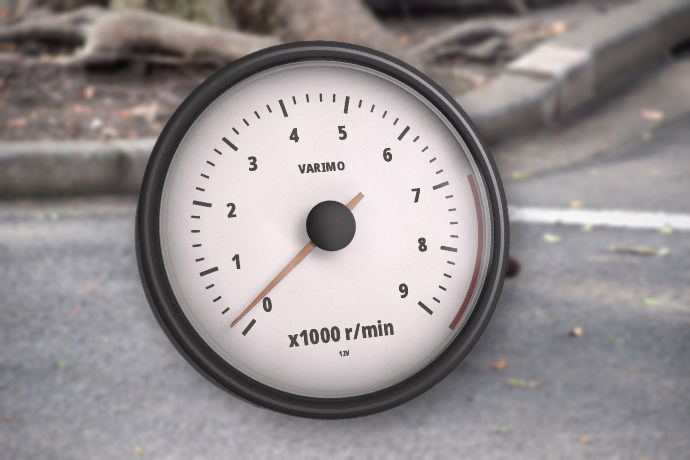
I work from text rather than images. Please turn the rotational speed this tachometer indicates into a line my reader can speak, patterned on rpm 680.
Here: rpm 200
